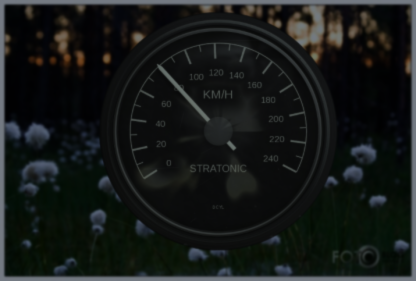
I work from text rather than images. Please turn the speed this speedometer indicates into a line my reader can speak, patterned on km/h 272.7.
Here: km/h 80
